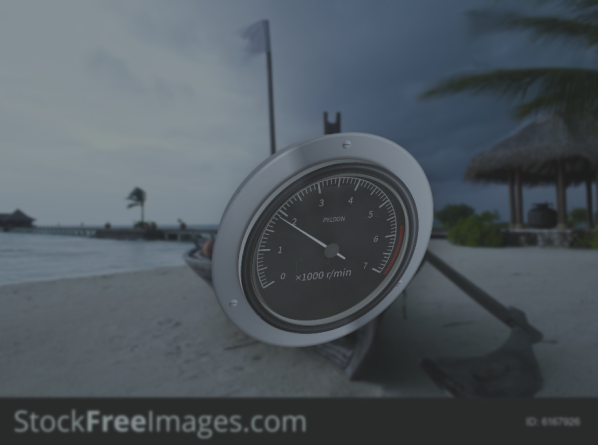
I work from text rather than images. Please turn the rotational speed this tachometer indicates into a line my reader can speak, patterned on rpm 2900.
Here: rpm 1900
